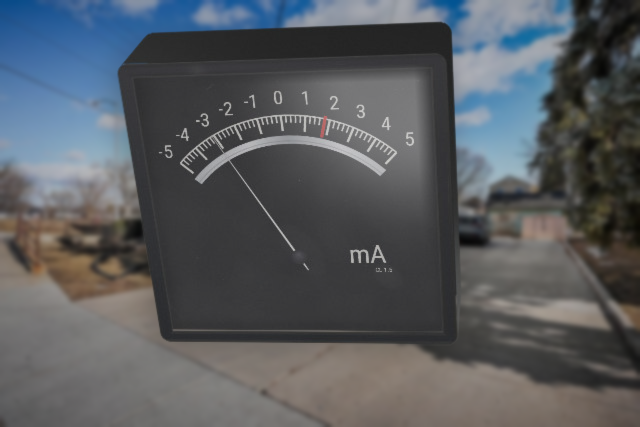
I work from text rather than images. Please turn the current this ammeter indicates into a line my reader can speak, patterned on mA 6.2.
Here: mA -3
